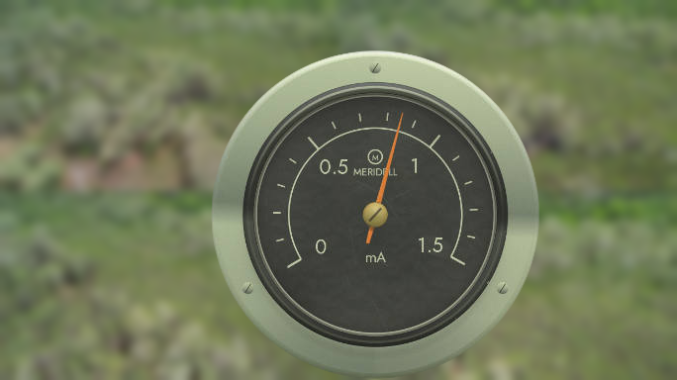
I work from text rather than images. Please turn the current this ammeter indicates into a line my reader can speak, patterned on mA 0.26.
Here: mA 0.85
